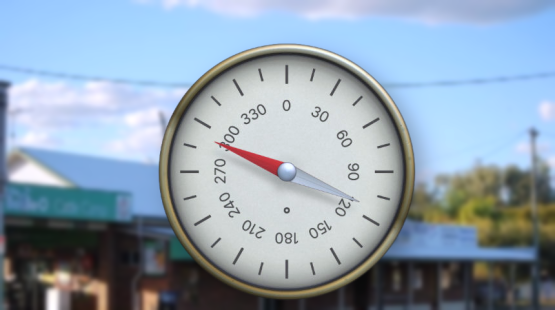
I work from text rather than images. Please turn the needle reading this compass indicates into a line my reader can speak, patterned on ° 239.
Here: ° 292.5
